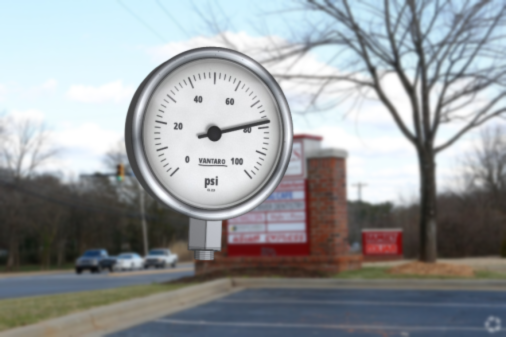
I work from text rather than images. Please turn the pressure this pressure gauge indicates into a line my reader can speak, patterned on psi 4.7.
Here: psi 78
